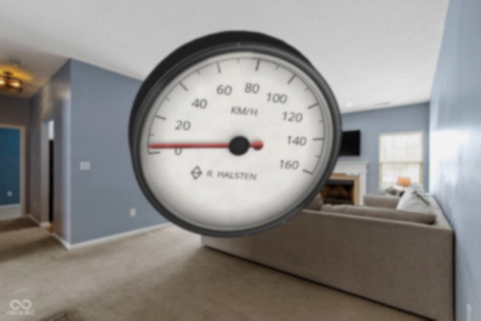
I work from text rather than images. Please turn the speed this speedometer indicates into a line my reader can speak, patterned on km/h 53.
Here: km/h 5
